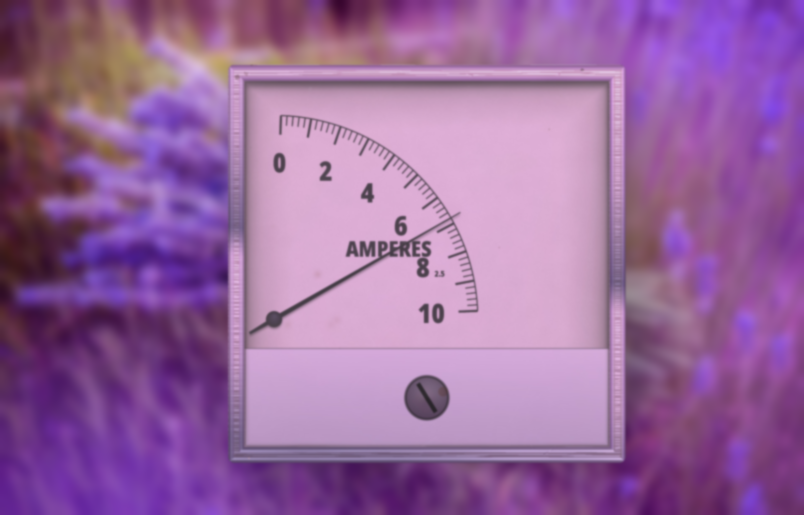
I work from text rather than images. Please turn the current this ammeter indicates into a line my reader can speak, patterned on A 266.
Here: A 6.8
